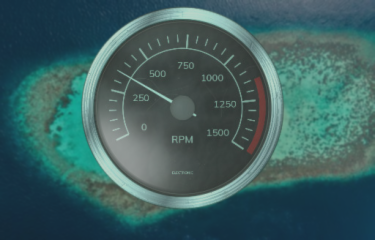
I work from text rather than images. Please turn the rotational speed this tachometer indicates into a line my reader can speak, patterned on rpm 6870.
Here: rpm 350
